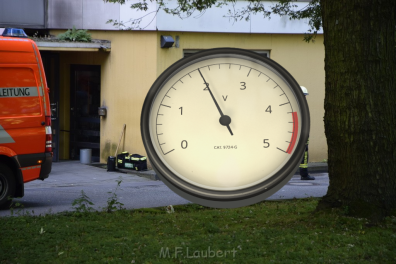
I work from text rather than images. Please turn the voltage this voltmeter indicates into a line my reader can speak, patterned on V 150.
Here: V 2
